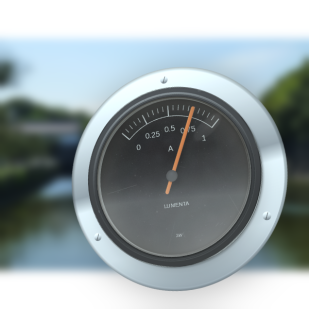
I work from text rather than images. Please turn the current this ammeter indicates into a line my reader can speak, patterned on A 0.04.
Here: A 0.75
